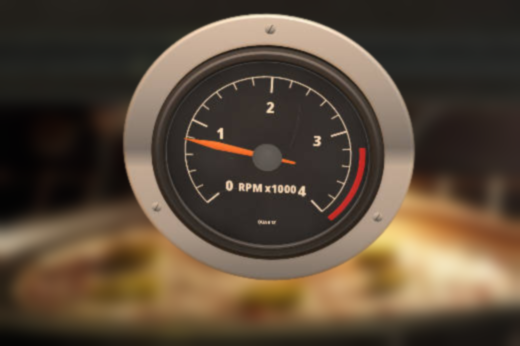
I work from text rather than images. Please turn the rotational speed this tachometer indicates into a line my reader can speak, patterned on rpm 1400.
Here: rpm 800
